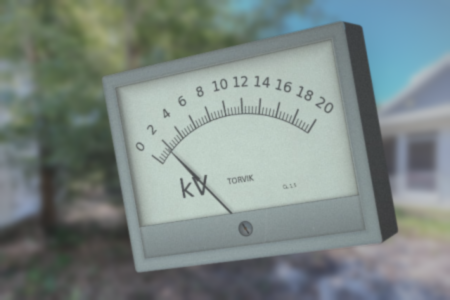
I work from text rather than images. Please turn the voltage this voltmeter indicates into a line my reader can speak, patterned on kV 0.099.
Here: kV 2
